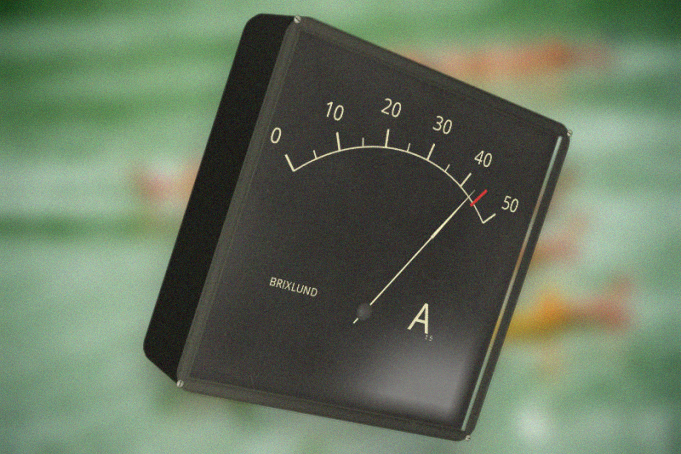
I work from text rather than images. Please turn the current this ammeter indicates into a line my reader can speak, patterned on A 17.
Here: A 42.5
